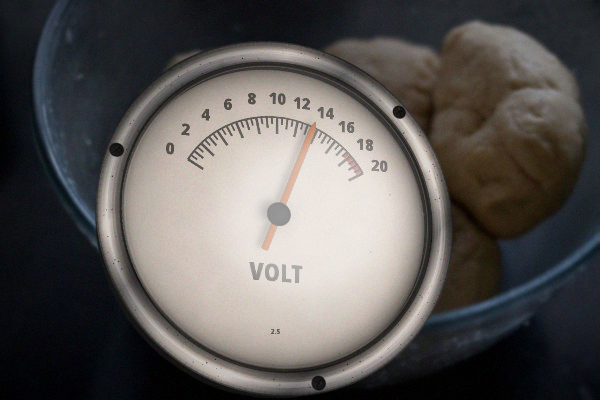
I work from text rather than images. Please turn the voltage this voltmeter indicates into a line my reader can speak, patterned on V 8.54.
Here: V 13.5
